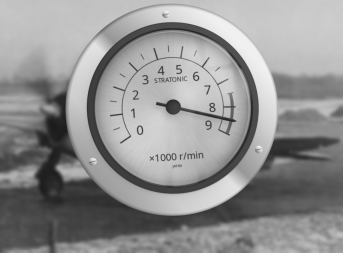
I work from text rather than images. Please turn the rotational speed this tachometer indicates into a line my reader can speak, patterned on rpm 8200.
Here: rpm 8500
